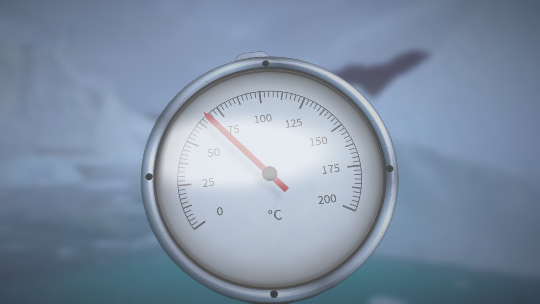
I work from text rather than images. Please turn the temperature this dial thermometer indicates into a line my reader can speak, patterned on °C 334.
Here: °C 67.5
